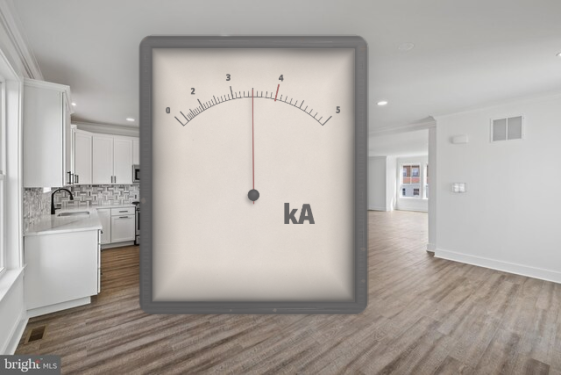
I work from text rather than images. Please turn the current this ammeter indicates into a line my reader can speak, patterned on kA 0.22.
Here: kA 3.5
